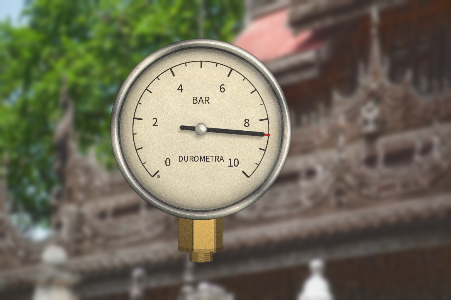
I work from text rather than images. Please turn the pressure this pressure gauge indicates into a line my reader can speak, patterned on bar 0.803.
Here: bar 8.5
